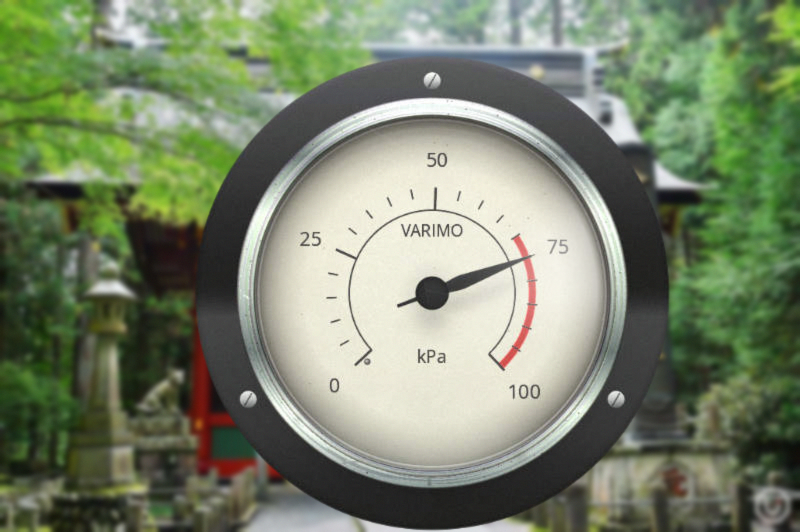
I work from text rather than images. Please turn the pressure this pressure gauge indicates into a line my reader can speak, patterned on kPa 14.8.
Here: kPa 75
